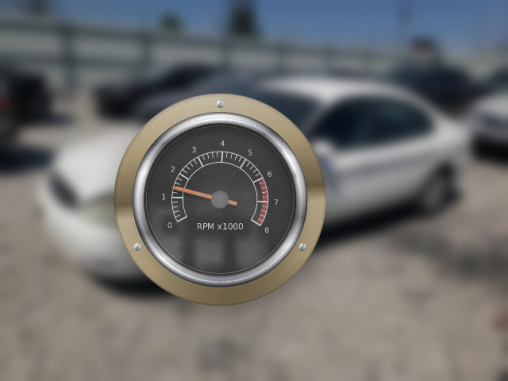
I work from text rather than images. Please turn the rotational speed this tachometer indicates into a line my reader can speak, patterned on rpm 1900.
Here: rpm 1400
